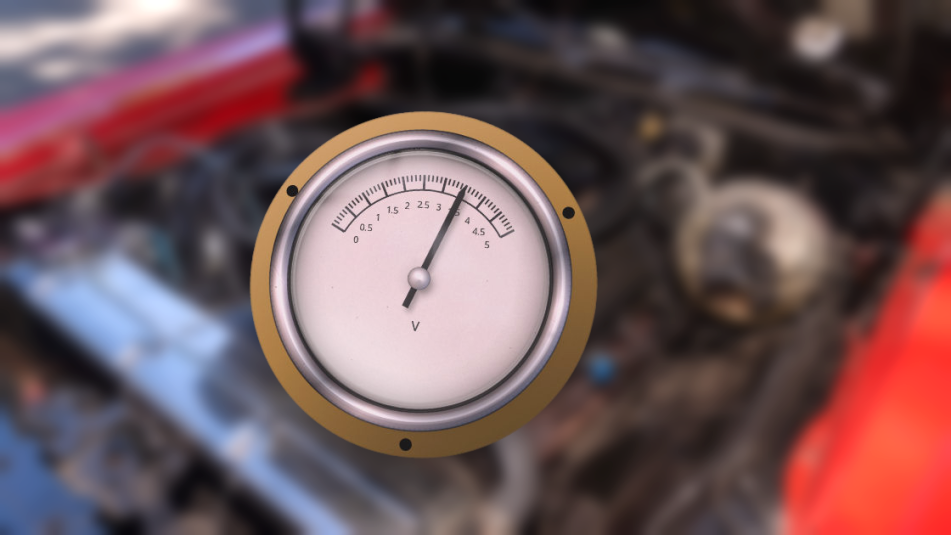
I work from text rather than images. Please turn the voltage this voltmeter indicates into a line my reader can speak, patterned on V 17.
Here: V 3.5
